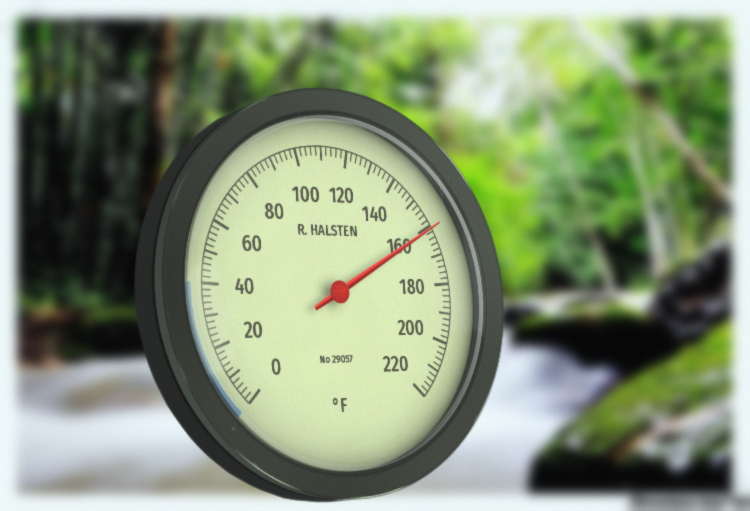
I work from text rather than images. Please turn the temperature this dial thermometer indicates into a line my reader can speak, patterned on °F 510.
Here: °F 160
